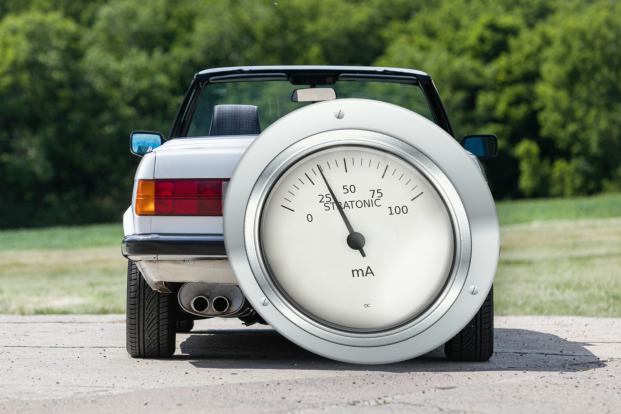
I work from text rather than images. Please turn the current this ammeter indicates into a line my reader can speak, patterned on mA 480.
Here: mA 35
